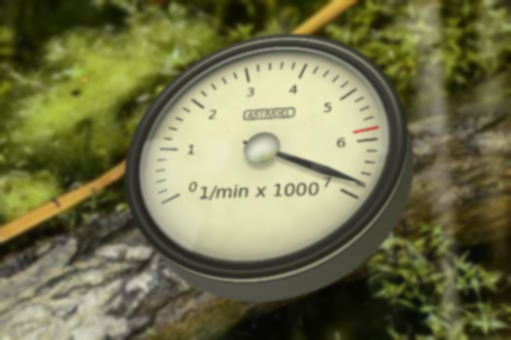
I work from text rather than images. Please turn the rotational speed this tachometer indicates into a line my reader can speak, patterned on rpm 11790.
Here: rpm 6800
